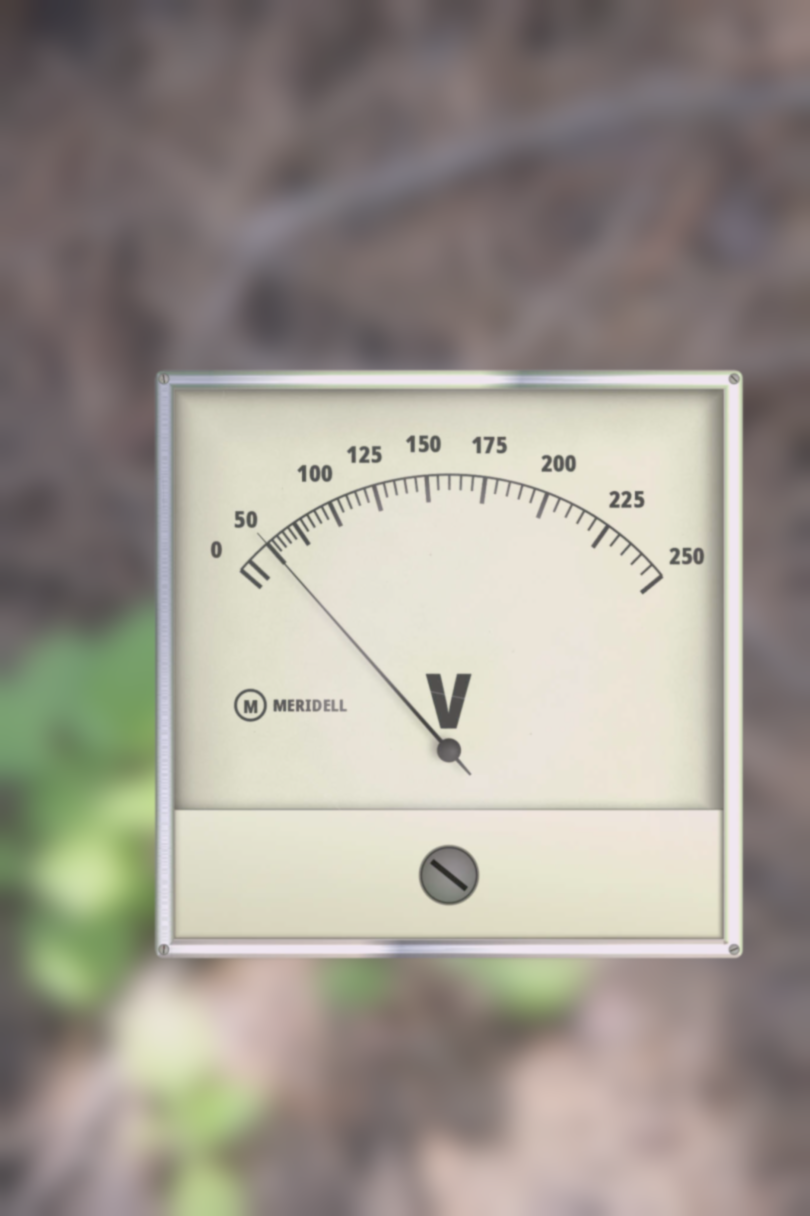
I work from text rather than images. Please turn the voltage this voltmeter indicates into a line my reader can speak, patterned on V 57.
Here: V 50
